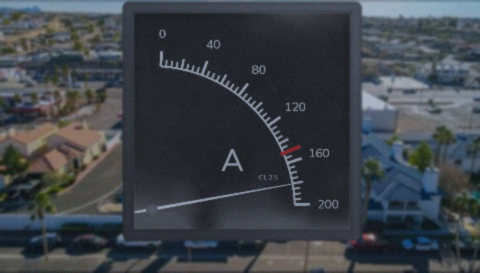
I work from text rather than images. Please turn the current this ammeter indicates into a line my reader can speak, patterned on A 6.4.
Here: A 180
